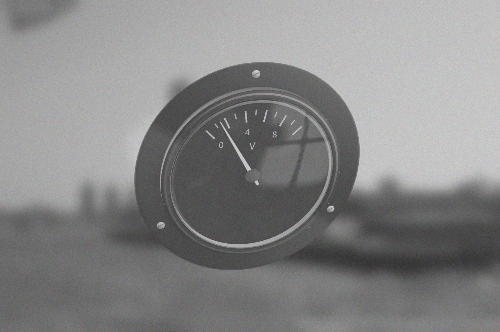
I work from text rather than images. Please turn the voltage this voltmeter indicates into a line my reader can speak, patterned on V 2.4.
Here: V 1.5
